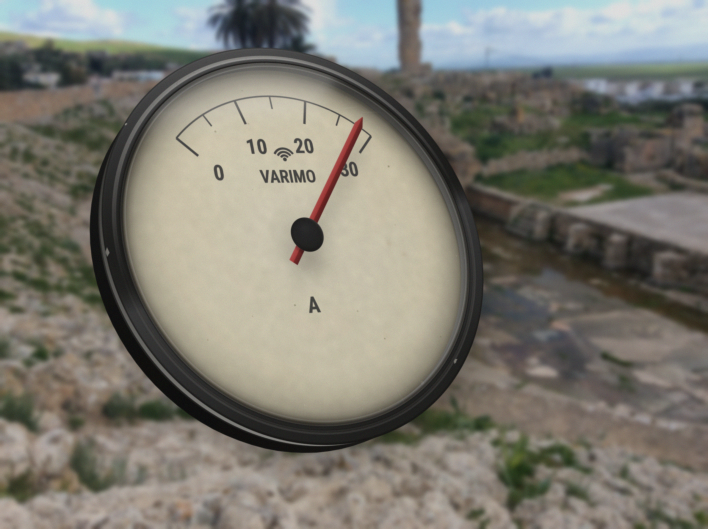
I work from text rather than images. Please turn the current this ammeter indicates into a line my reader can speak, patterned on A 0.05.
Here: A 27.5
